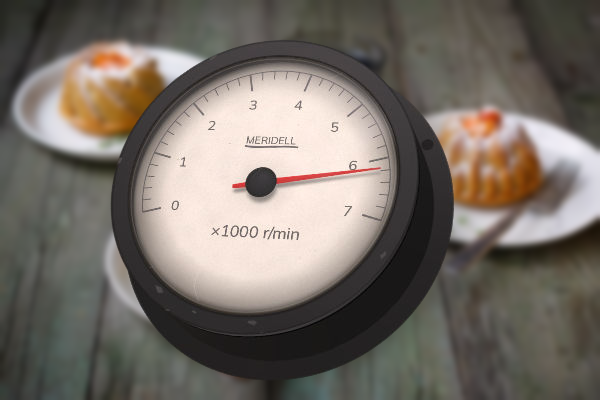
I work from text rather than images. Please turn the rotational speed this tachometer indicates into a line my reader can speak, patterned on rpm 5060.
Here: rpm 6200
